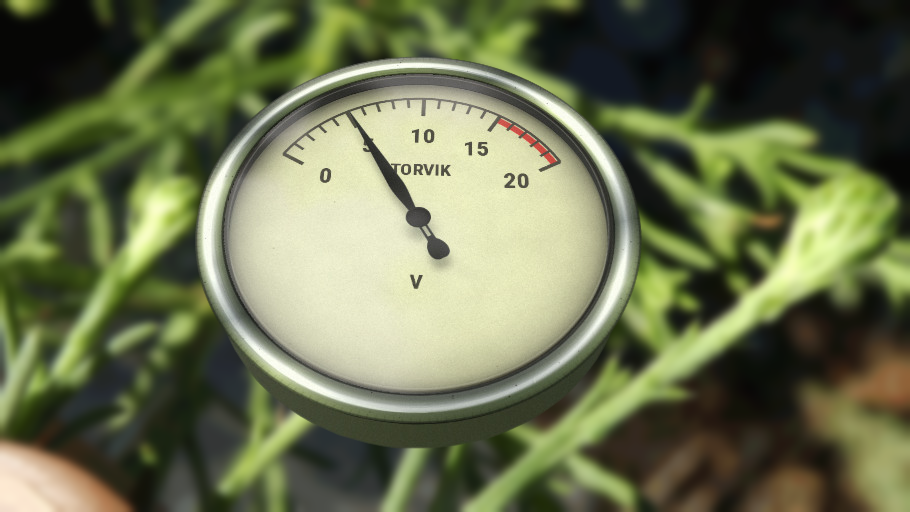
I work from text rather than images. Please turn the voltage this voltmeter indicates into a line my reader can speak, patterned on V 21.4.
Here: V 5
